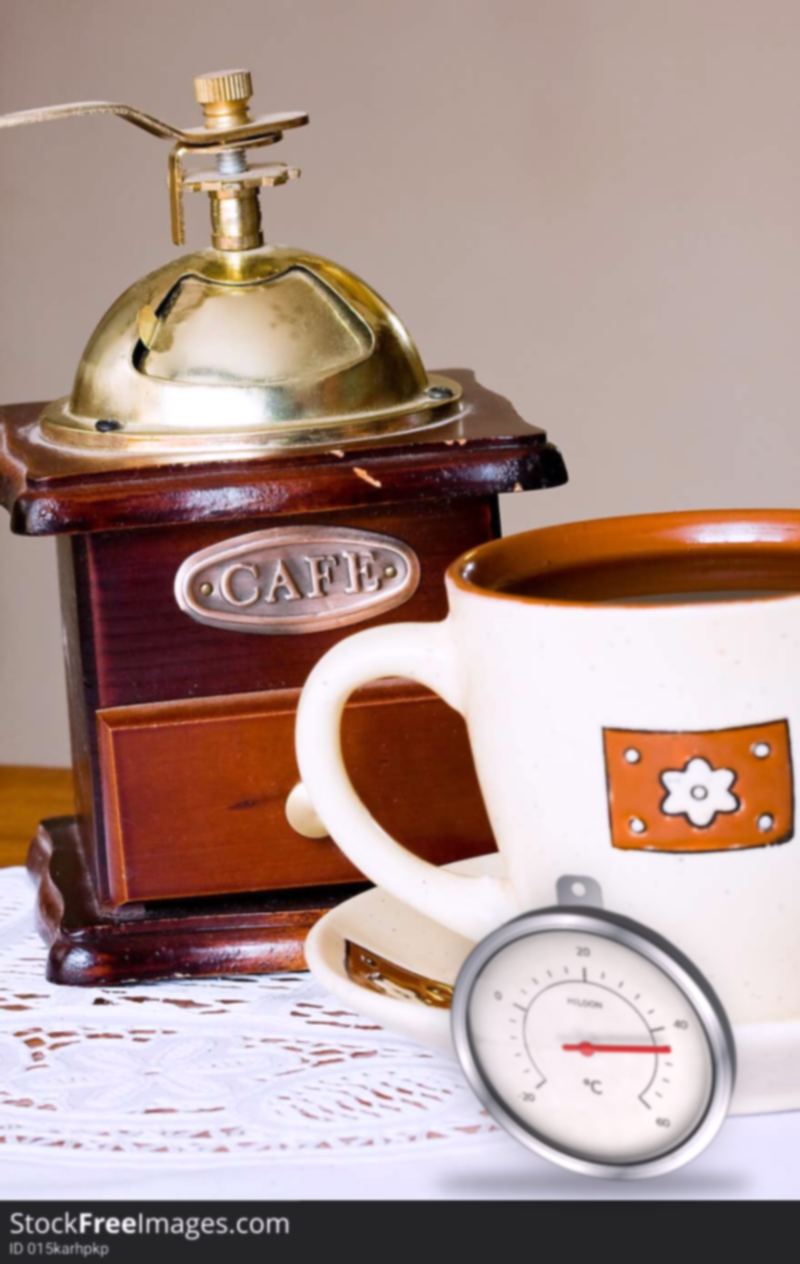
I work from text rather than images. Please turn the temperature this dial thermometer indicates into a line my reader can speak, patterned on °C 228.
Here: °C 44
